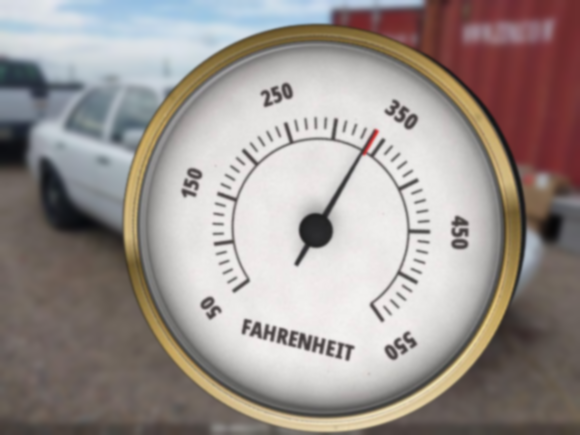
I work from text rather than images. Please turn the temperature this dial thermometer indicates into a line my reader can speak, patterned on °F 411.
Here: °F 340
